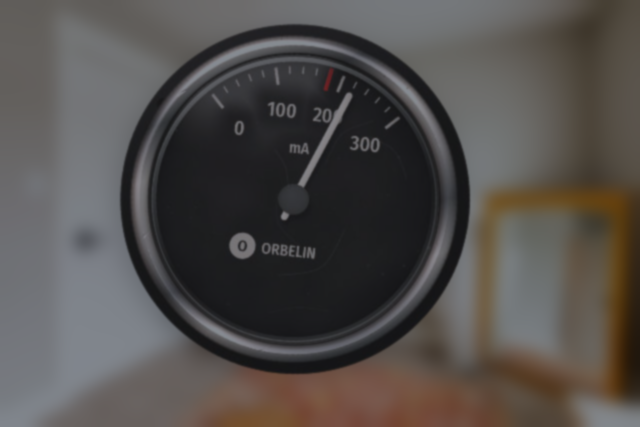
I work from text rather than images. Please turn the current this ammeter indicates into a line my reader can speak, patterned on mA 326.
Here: mA 220
